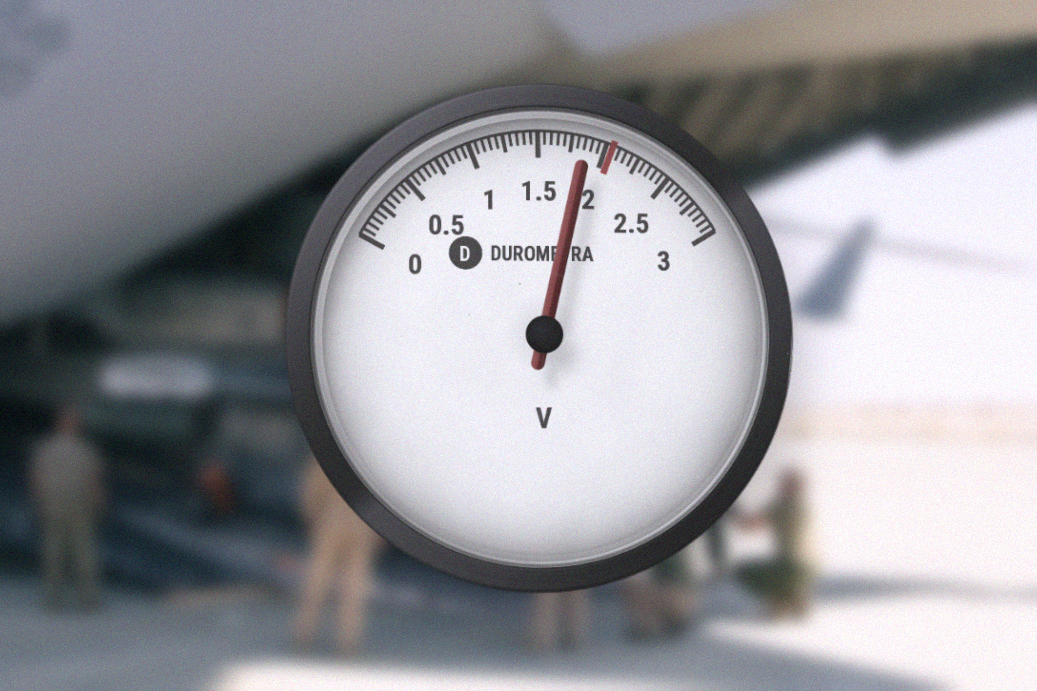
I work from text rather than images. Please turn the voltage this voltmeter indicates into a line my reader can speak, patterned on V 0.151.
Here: V 1.85
